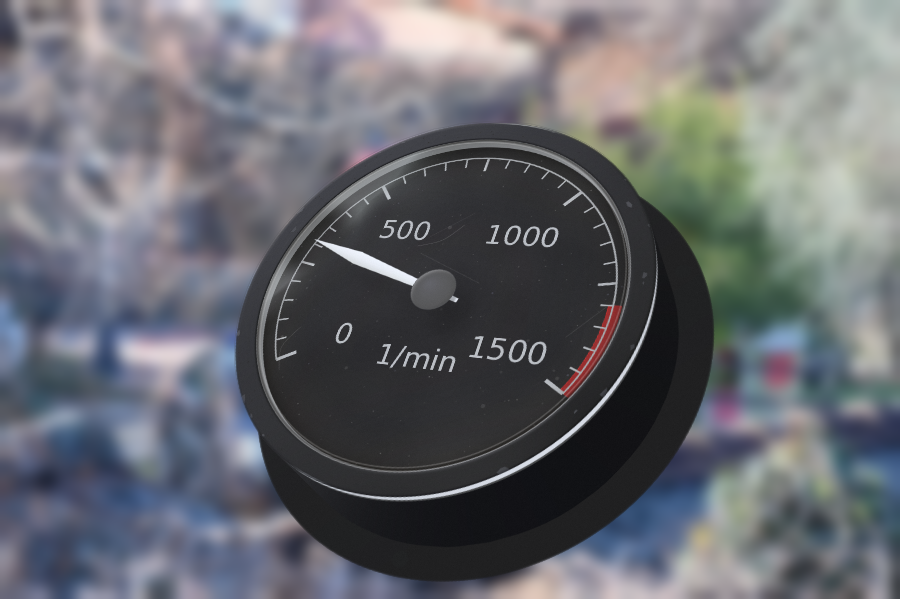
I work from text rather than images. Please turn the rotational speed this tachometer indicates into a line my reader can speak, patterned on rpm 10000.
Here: rpm 300
